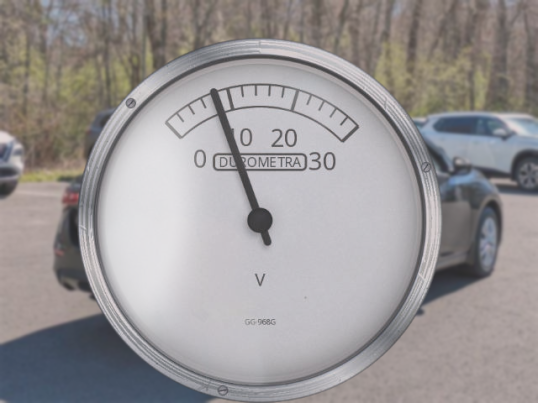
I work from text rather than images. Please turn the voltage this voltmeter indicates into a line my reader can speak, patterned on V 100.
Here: V 8
